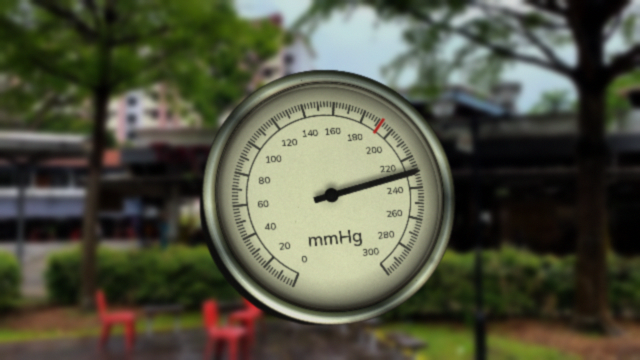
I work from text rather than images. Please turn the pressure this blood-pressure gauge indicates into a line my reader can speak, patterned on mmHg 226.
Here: mmHg 230
